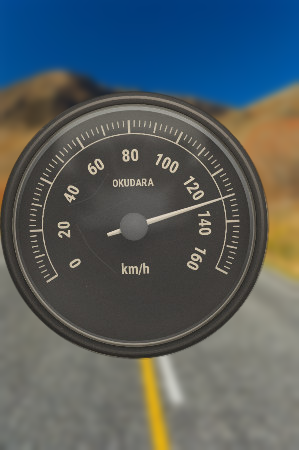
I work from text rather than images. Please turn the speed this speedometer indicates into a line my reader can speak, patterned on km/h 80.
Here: km/h 130
